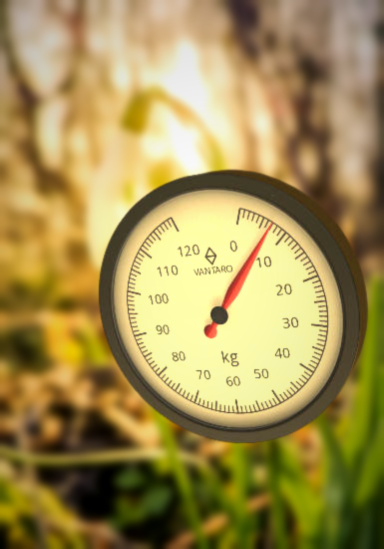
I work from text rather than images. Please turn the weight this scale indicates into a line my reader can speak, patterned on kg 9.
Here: kg 7
